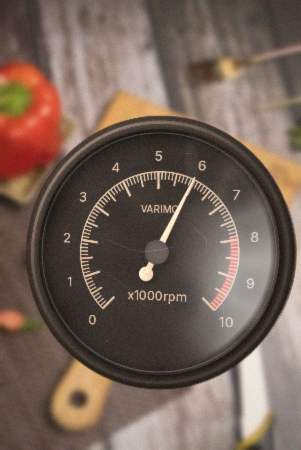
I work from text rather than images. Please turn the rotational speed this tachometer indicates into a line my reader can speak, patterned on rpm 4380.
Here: rpm 6000
